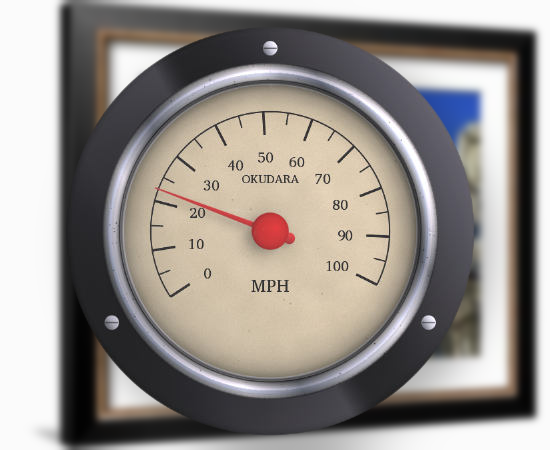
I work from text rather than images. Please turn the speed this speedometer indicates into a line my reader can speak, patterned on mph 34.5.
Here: mph 22.5
